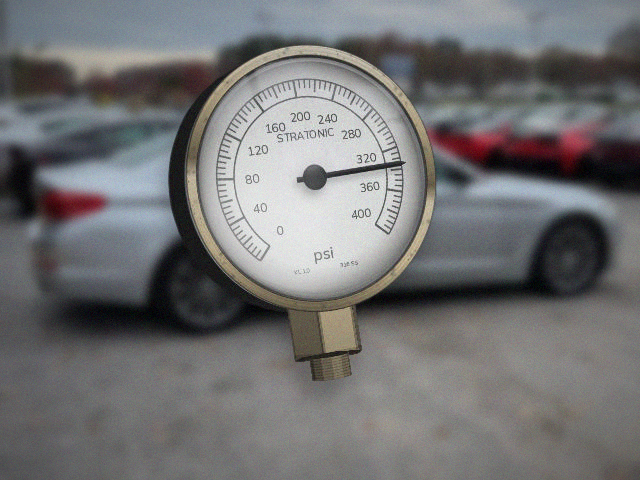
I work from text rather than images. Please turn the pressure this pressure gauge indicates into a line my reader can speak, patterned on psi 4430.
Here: psi 335
